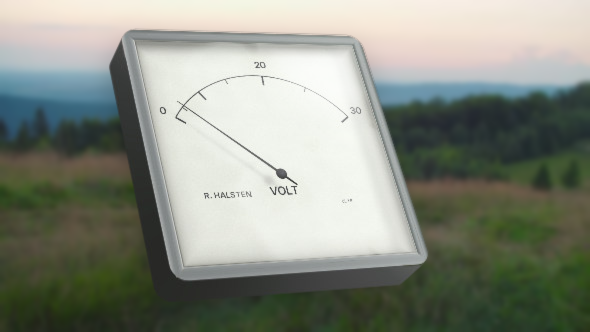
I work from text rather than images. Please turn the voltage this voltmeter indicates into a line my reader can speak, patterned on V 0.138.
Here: V 5
